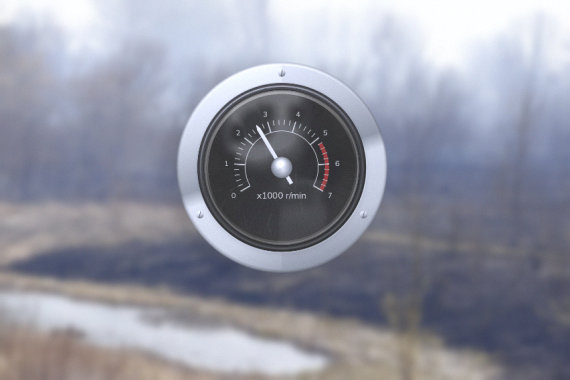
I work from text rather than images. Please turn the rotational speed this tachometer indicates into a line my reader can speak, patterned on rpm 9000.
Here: rpm 2600
